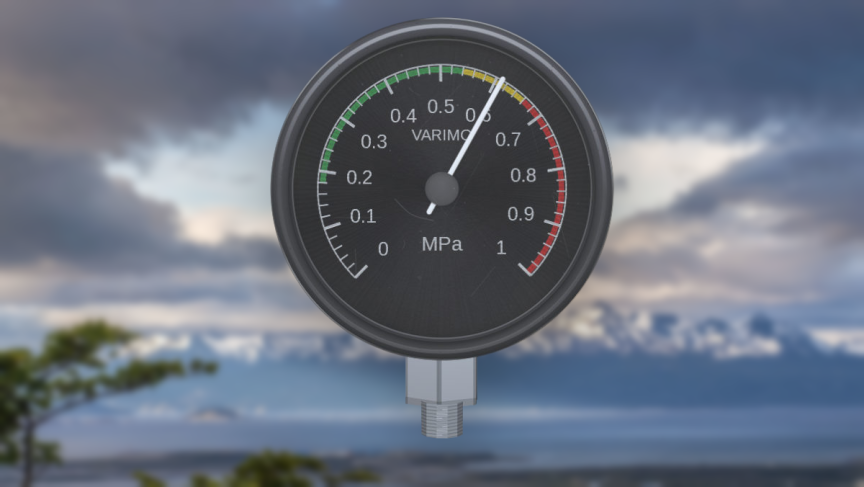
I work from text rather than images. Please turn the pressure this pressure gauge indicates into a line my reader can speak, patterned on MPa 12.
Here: MPa 0.61
